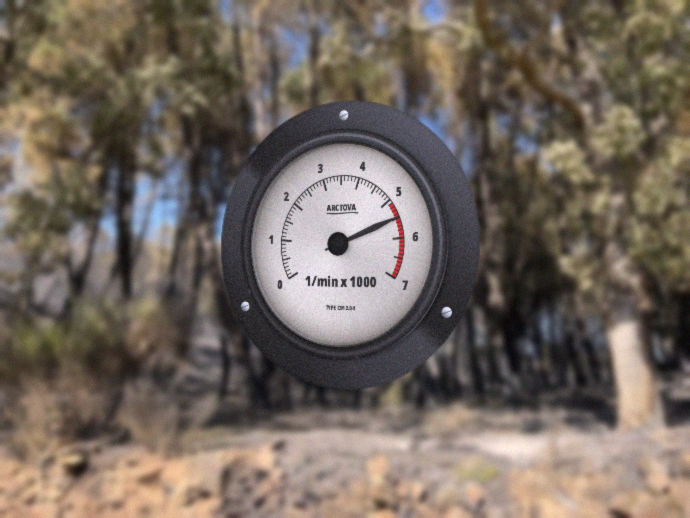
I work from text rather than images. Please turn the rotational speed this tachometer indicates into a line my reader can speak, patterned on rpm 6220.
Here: rpm 5500
